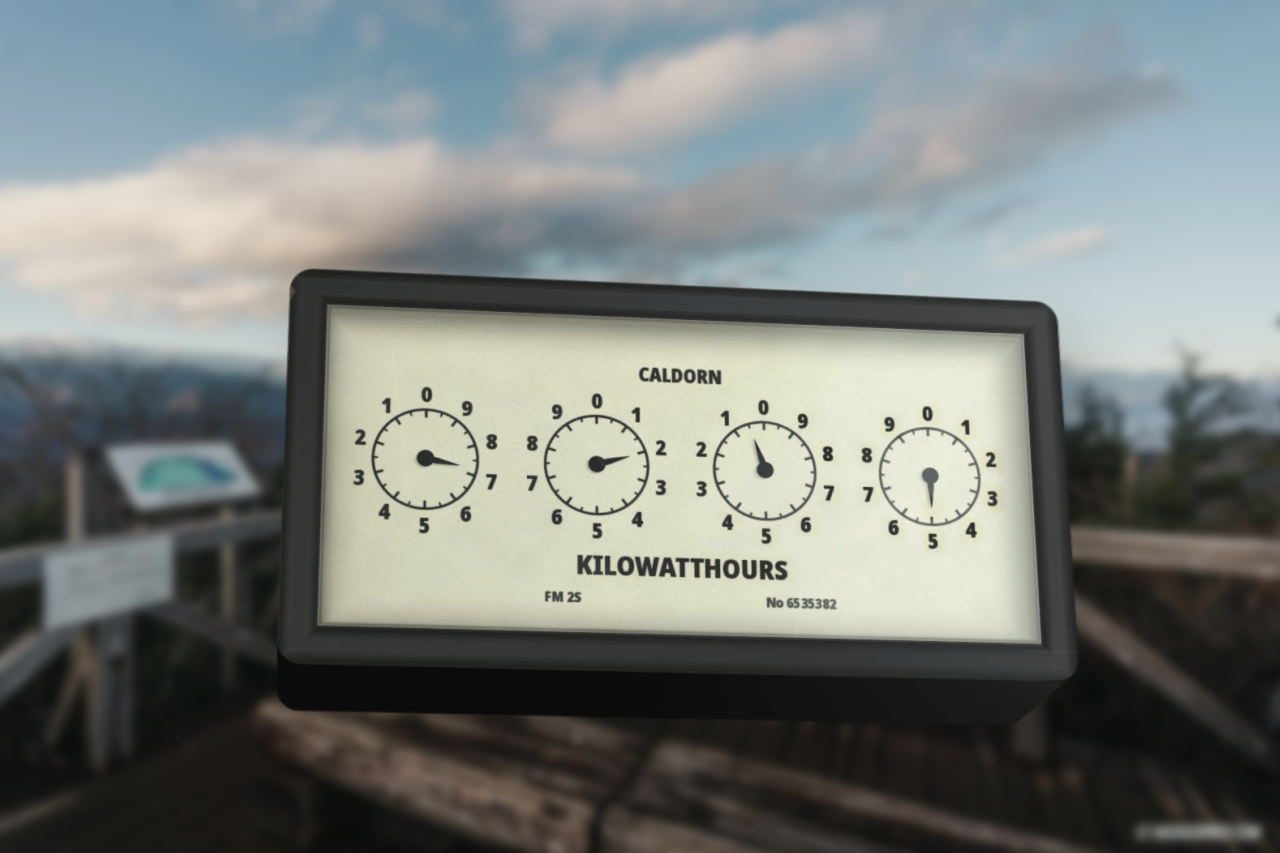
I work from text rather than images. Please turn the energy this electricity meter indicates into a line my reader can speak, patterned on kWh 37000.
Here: kWh 7205
